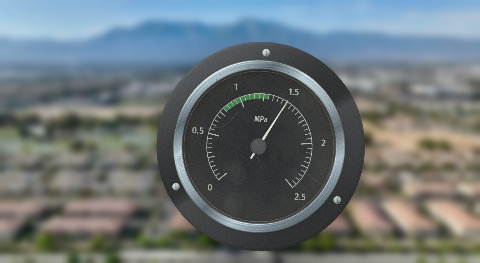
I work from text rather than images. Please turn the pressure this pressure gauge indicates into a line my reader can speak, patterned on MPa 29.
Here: MPa 1.5
